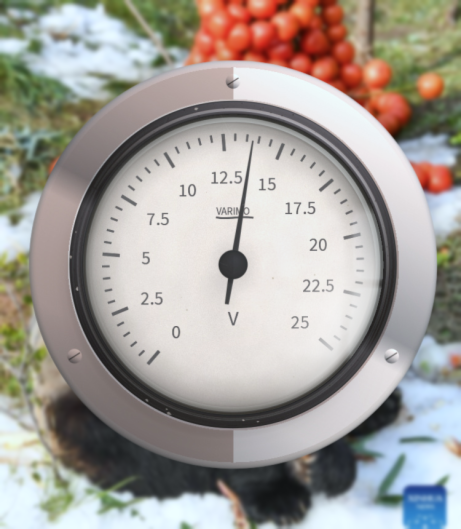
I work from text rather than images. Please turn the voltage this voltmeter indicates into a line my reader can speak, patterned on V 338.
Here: V 13.75
